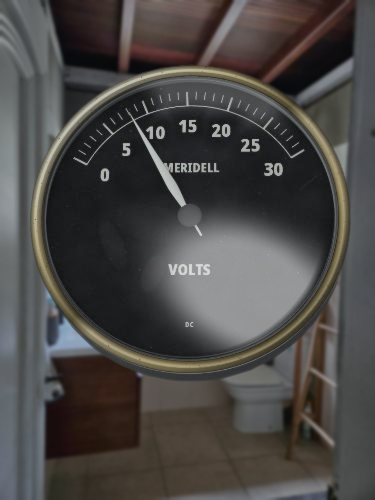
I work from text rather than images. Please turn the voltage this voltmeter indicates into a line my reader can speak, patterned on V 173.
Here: V 8
